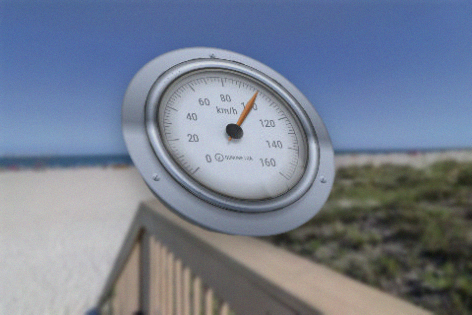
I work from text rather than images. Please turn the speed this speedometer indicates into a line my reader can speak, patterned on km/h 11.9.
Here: km/h 100
